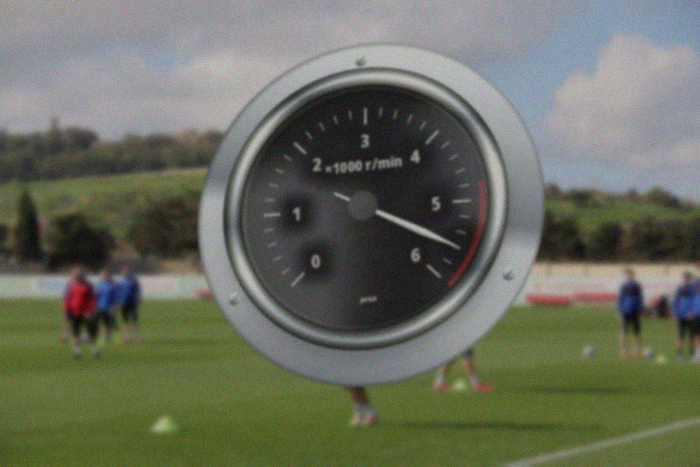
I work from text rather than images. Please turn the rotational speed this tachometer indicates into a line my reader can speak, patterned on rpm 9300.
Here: rpm 5600
